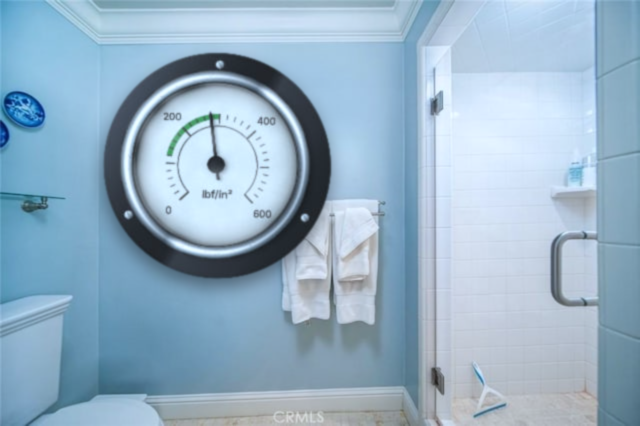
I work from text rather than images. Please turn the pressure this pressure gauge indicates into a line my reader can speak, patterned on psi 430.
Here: psi 280
